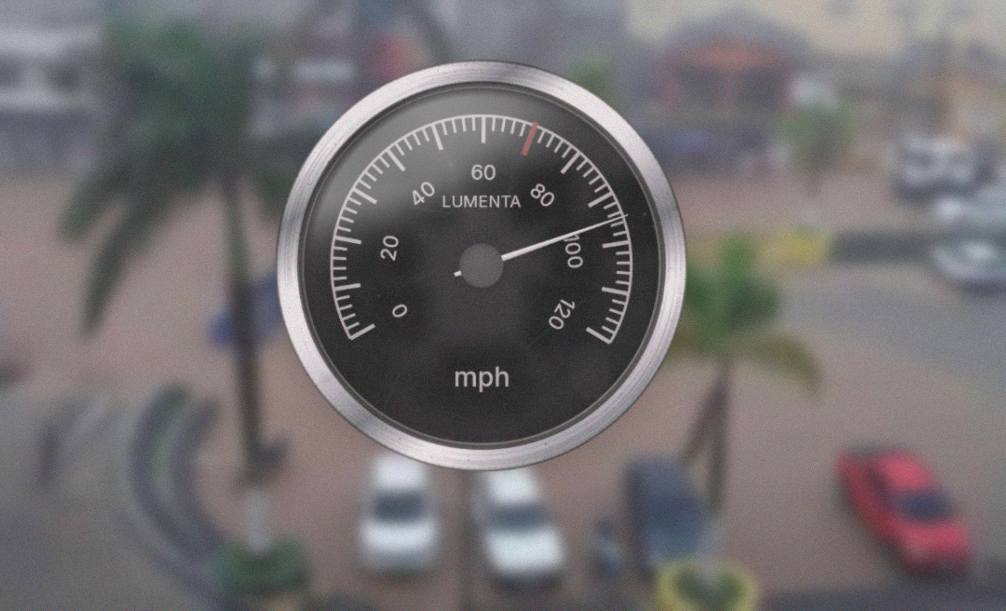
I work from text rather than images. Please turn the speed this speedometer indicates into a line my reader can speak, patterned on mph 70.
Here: mph 95
